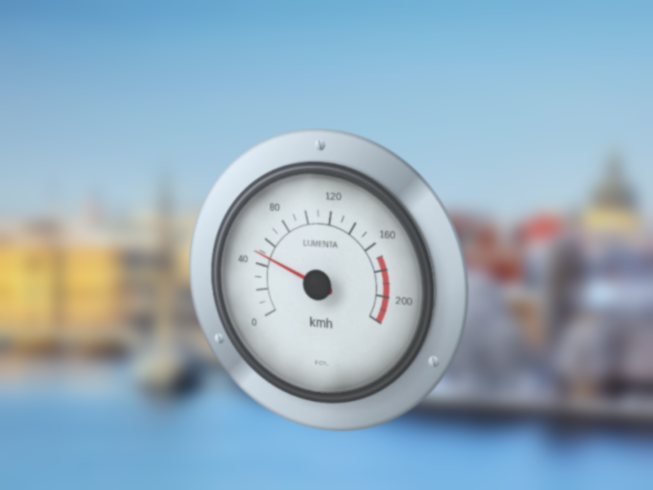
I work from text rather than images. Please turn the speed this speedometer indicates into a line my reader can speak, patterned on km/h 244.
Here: km/h 50
